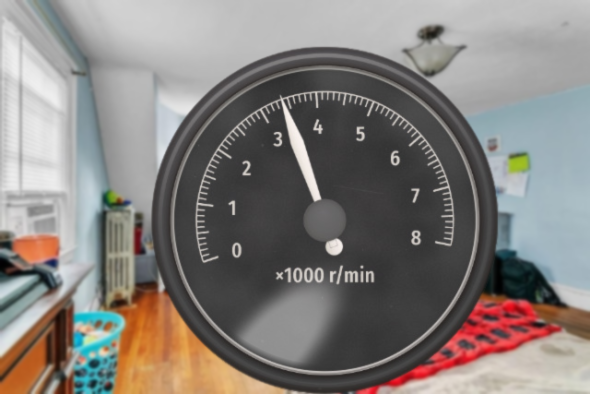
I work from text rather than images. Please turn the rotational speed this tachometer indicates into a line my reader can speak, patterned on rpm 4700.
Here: rpm 3400
